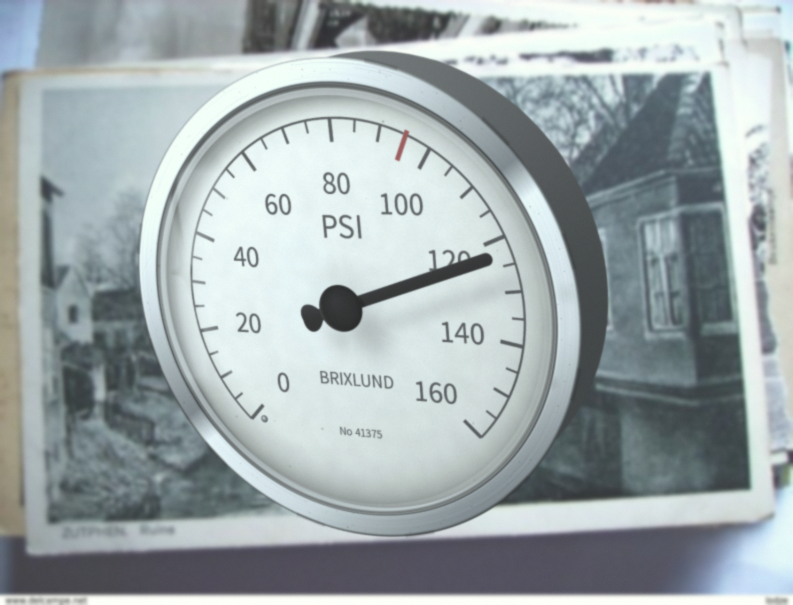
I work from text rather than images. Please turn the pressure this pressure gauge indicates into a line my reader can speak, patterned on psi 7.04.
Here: psi 122.5
